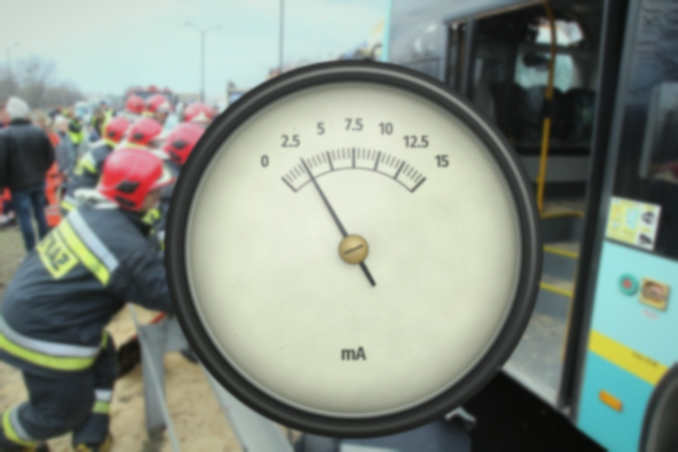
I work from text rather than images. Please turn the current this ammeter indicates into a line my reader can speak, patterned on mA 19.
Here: mA 2.5
